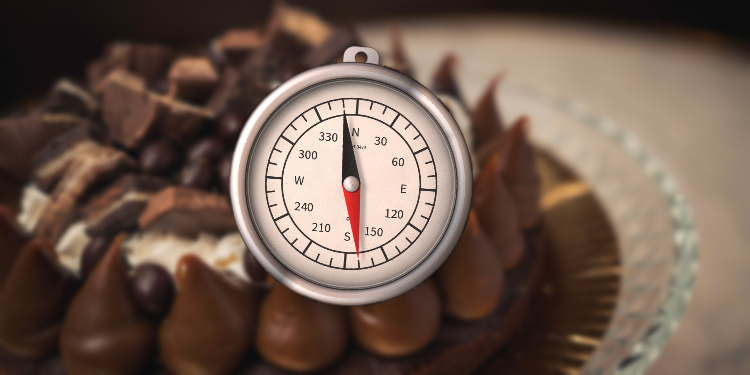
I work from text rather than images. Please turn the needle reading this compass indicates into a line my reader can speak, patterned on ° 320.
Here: ° 170
